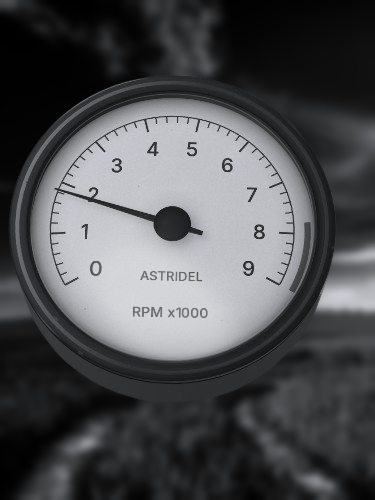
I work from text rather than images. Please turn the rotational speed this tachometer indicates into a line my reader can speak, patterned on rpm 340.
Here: rpm 1800
